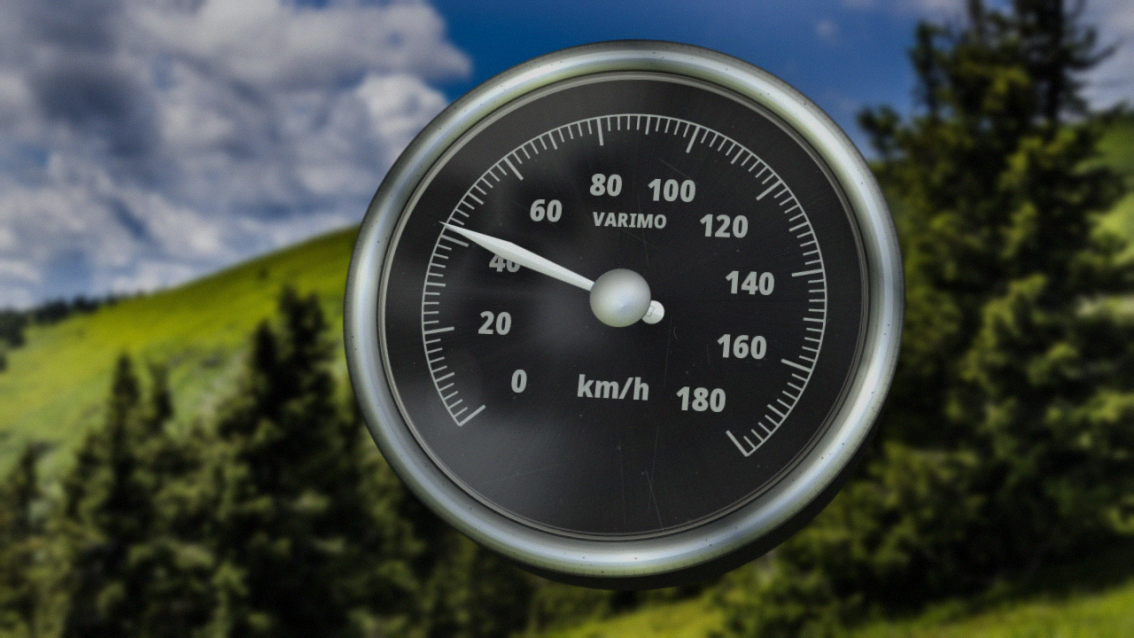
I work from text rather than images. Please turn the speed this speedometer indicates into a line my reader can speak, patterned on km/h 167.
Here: km/h 42
